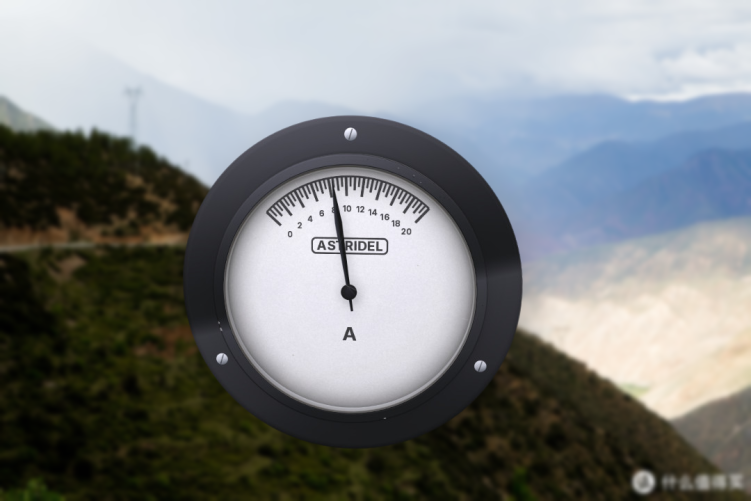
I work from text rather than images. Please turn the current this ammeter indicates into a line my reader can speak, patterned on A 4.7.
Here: A 8.5
